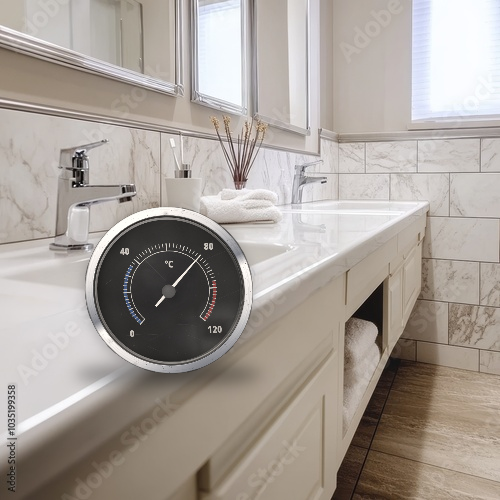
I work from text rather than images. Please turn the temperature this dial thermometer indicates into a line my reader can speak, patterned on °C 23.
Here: °C 80
